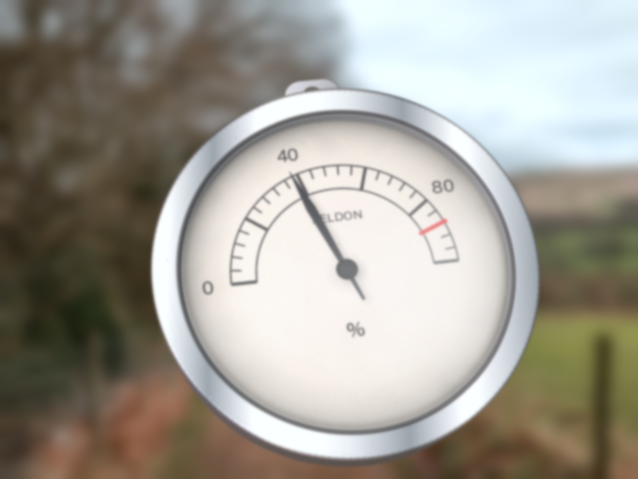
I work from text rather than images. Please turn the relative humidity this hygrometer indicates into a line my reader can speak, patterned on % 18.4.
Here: % 38
